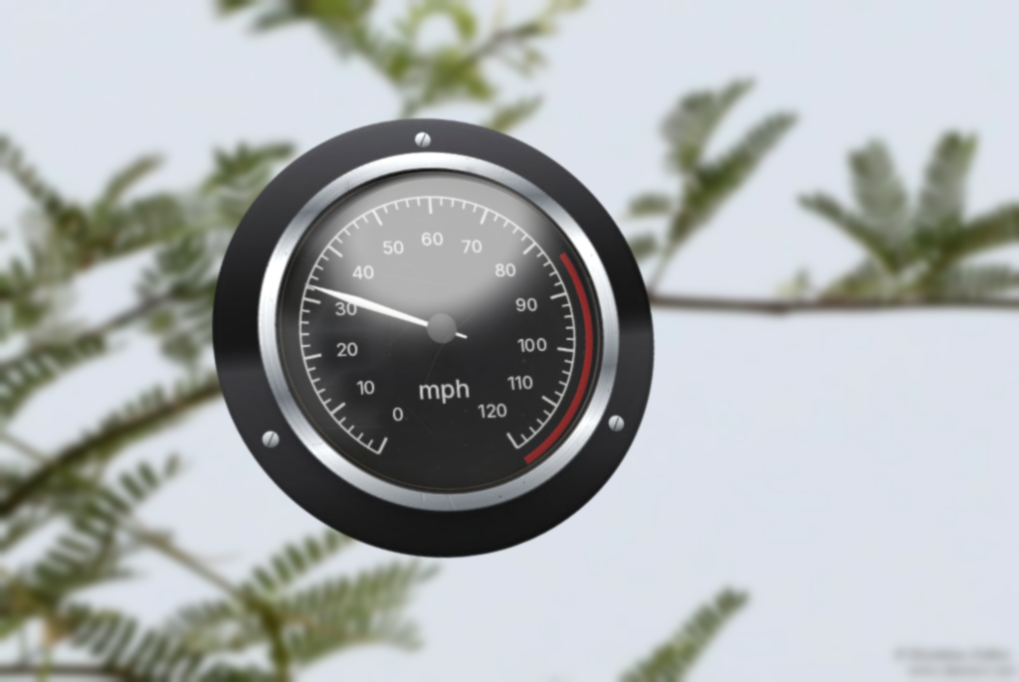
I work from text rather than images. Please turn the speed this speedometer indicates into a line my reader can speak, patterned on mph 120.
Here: mph 32
